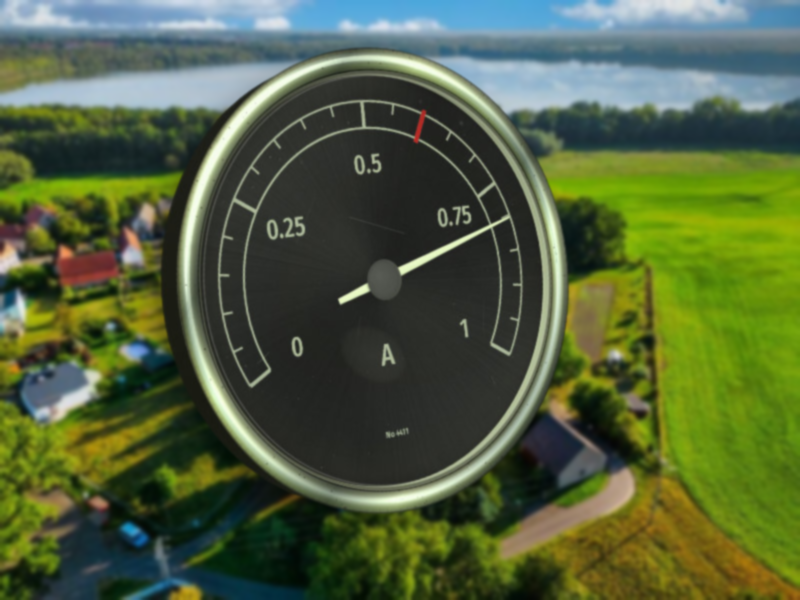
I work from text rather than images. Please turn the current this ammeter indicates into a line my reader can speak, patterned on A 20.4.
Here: A 0.8
